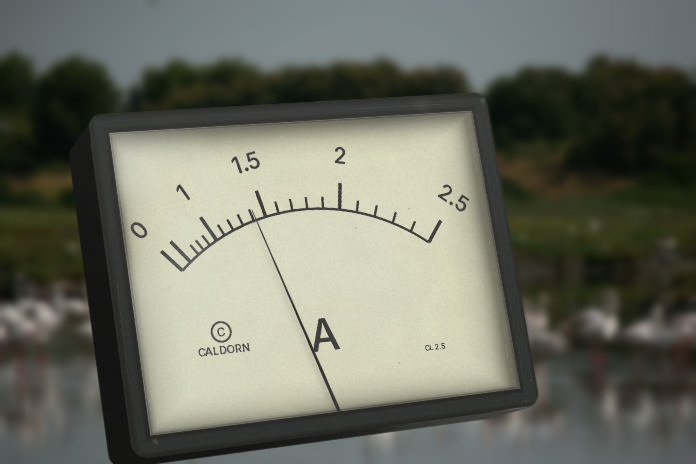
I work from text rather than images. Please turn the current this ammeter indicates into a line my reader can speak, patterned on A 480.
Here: A 1.4
